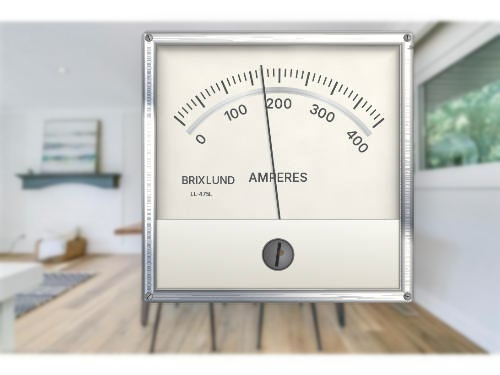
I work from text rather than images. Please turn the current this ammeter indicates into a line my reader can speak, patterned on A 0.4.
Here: A 170
